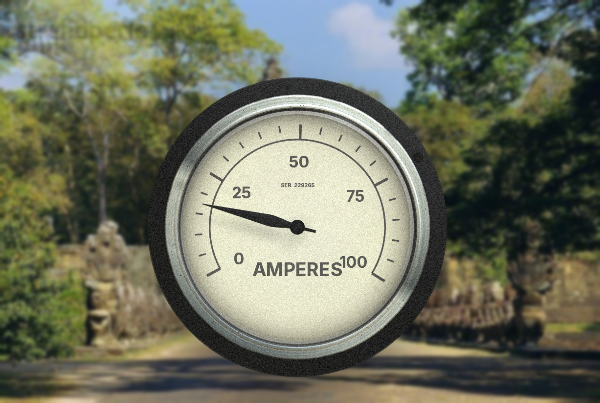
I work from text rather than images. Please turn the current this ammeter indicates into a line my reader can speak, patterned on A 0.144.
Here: A 17.5
